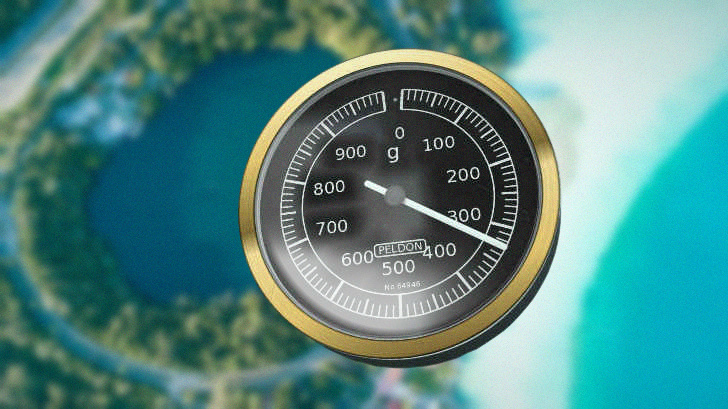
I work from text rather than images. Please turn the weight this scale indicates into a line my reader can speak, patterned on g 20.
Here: g 330
